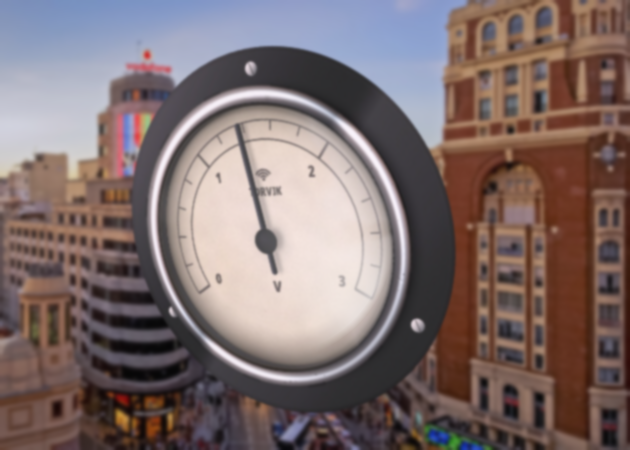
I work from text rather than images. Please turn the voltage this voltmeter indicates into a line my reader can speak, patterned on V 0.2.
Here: V 1.4
